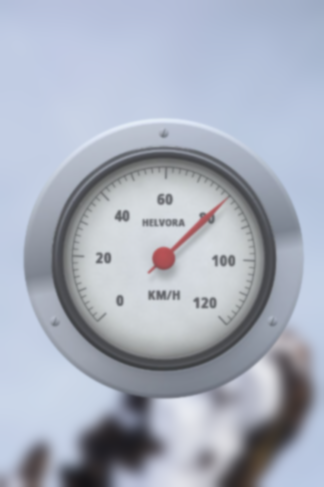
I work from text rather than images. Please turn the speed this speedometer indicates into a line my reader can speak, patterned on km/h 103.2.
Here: km/h 80
